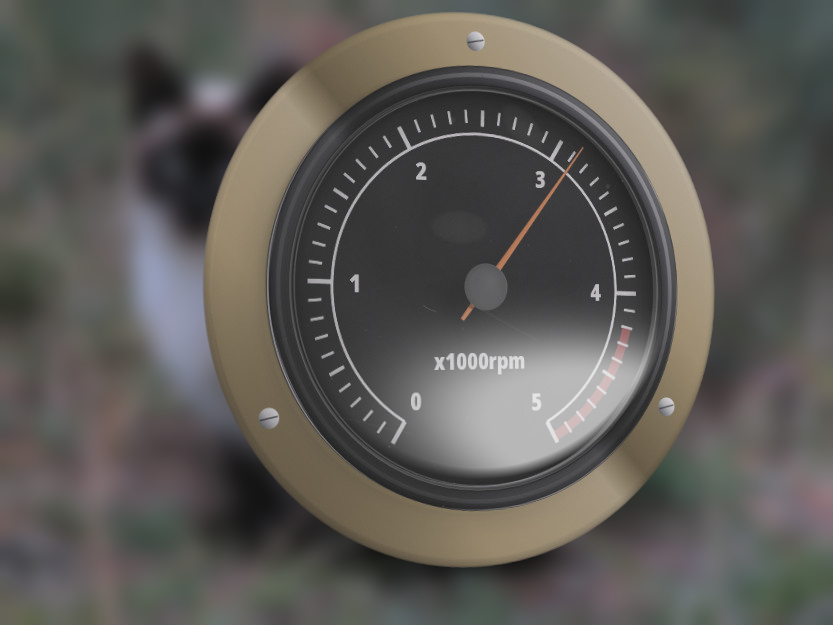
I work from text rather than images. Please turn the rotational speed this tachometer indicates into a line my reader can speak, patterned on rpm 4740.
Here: rpm 3100
